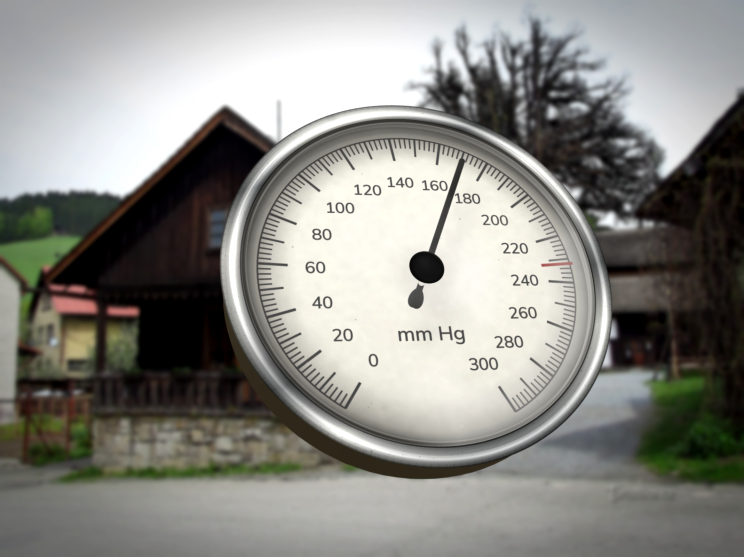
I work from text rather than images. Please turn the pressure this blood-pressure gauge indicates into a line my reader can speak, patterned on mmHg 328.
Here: mmHg 170
